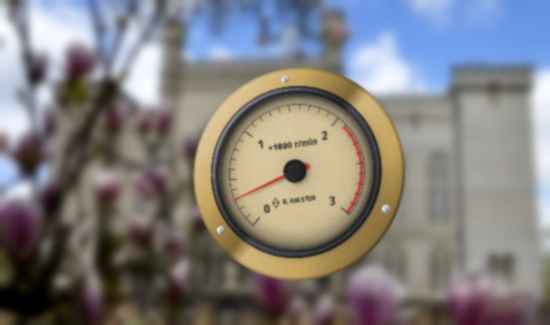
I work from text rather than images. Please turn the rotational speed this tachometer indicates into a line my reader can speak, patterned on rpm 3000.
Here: rpm 300
